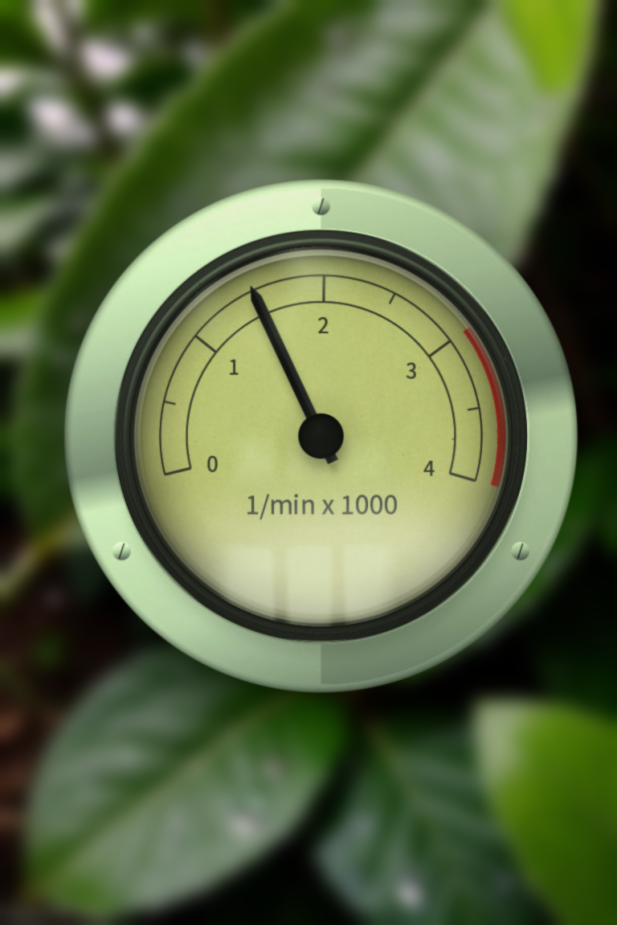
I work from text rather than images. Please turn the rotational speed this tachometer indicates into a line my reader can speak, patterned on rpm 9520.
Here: rpm 1500
